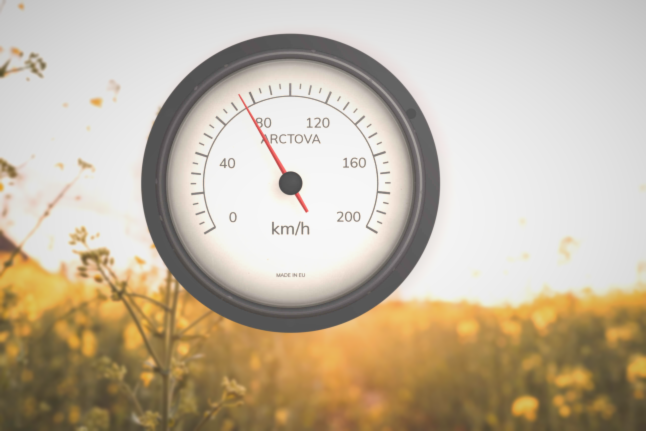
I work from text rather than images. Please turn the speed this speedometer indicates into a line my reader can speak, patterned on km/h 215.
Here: km/h 75
